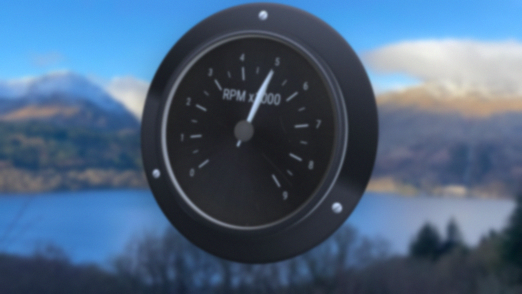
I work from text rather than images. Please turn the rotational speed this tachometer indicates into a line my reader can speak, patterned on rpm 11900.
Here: rpm 5000
